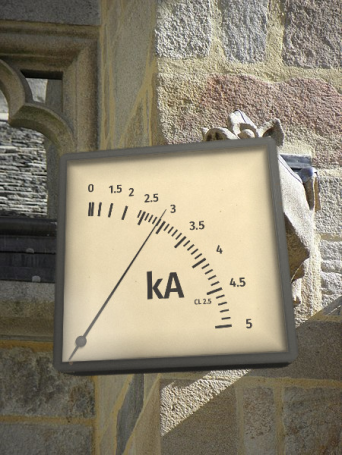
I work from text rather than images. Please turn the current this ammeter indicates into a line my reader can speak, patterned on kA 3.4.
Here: kA 2.9
